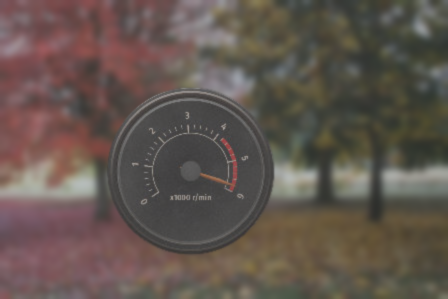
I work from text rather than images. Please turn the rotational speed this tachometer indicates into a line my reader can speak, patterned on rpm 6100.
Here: rpm 5800
